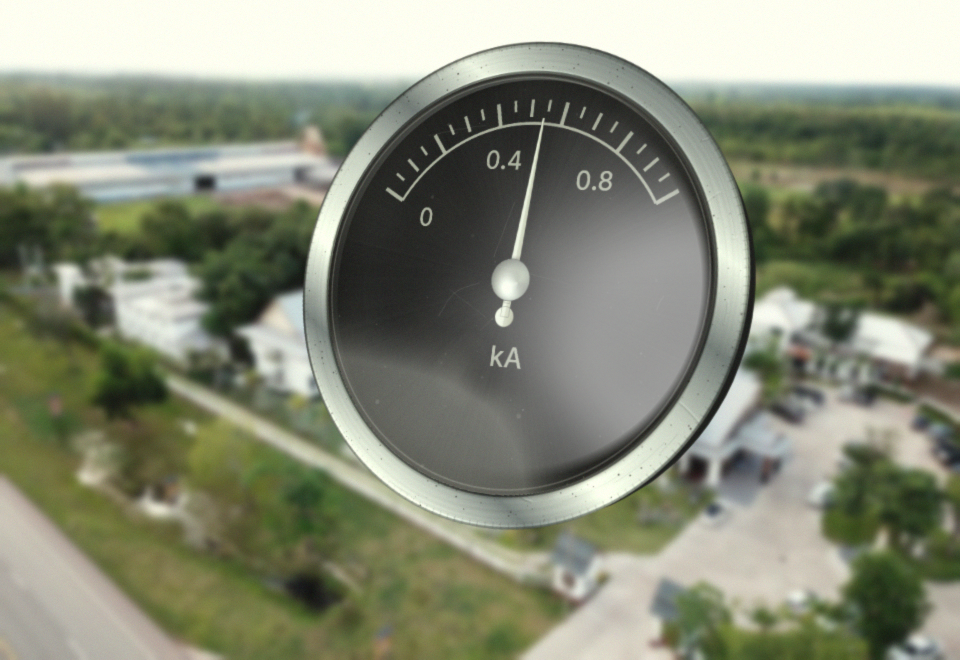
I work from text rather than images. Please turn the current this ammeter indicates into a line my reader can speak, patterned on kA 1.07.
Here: kA 0.55
